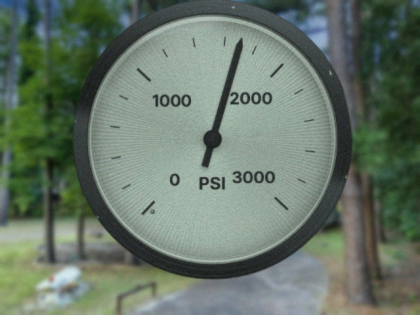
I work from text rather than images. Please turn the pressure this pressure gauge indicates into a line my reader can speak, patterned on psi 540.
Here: psi 1700
